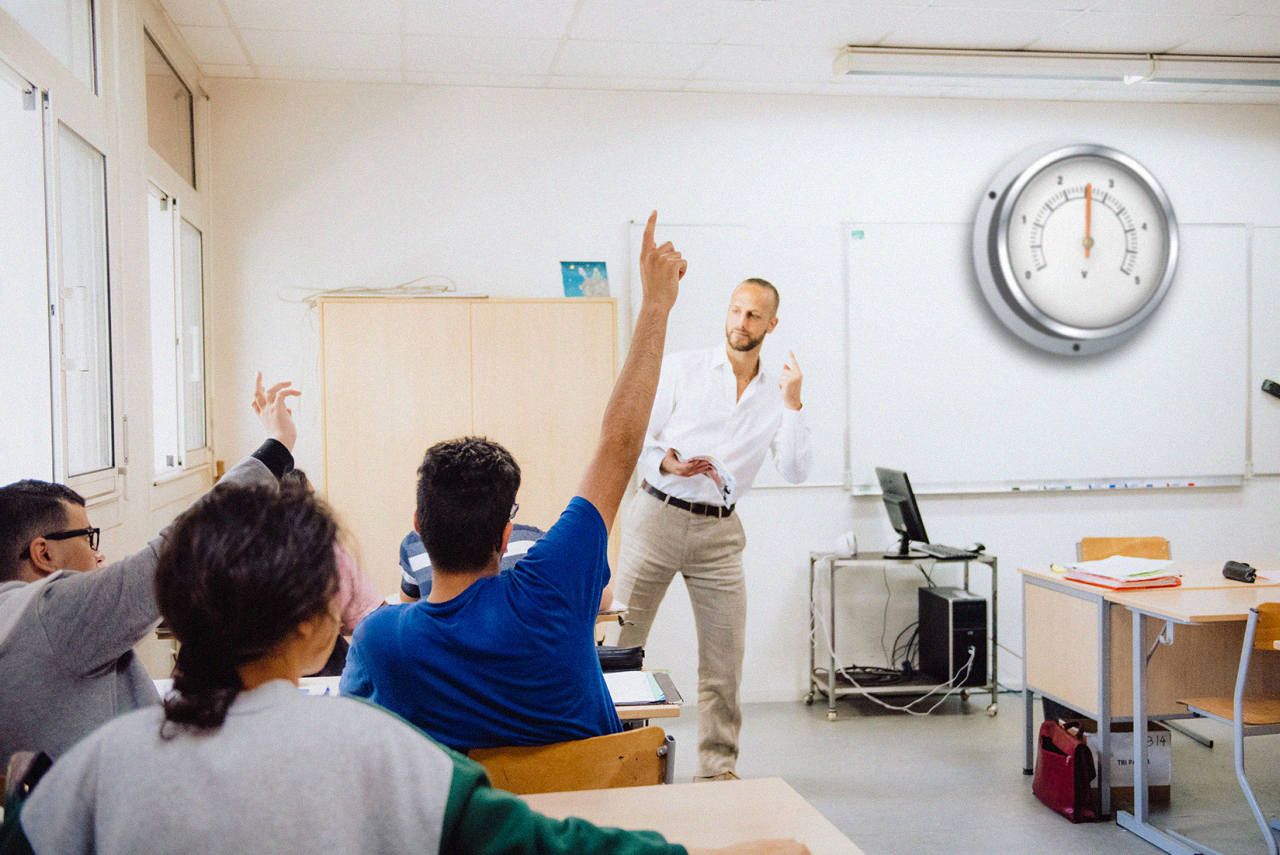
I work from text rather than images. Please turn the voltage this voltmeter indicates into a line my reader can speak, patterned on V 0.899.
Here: V 2.5
